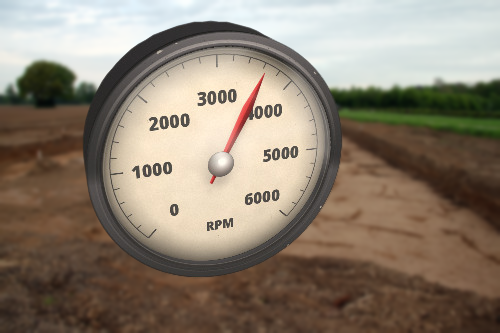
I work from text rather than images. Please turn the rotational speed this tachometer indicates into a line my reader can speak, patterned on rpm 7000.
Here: rpm 3600
